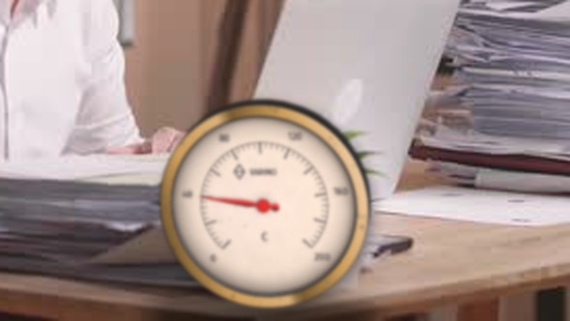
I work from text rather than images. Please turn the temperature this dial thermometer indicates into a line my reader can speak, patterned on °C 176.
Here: °C 40
